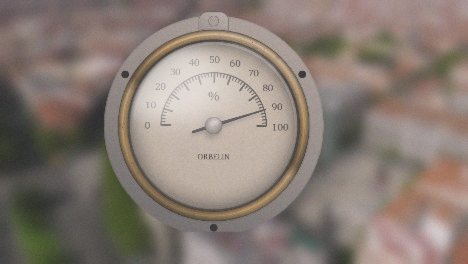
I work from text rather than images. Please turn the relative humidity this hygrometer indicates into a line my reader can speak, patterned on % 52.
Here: % 90
